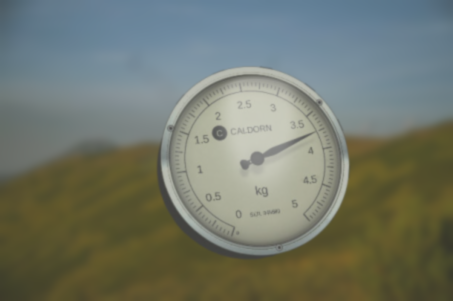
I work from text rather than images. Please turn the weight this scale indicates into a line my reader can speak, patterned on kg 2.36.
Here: kg 3.75
